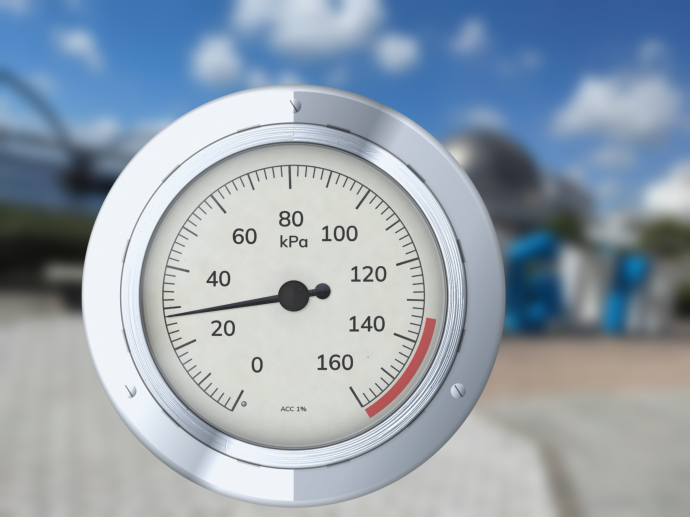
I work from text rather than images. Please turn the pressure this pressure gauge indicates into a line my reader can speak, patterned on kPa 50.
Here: kPa 28
